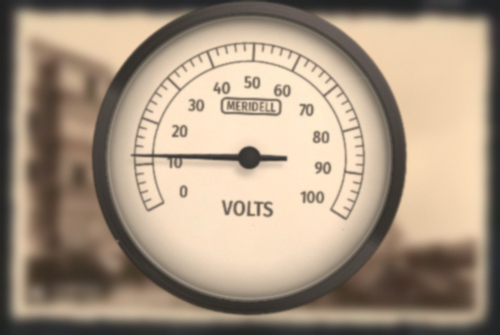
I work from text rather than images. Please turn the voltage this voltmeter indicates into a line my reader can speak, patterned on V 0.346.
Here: V 12
